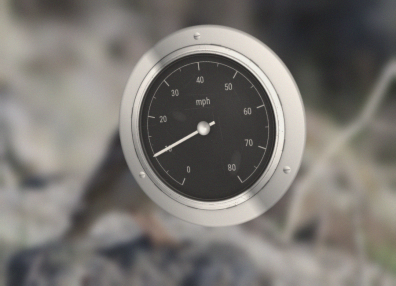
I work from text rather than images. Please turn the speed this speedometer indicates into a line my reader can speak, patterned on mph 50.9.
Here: mph 10
